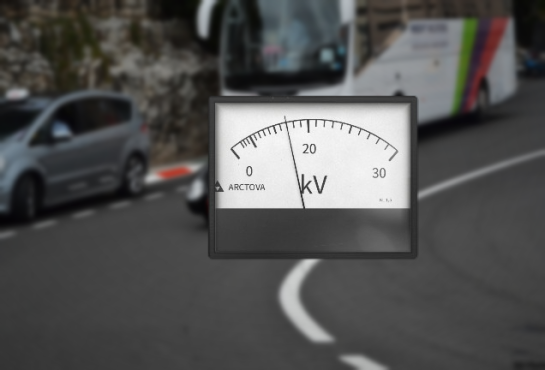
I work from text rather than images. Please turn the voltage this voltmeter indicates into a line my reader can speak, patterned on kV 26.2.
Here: kV 17
